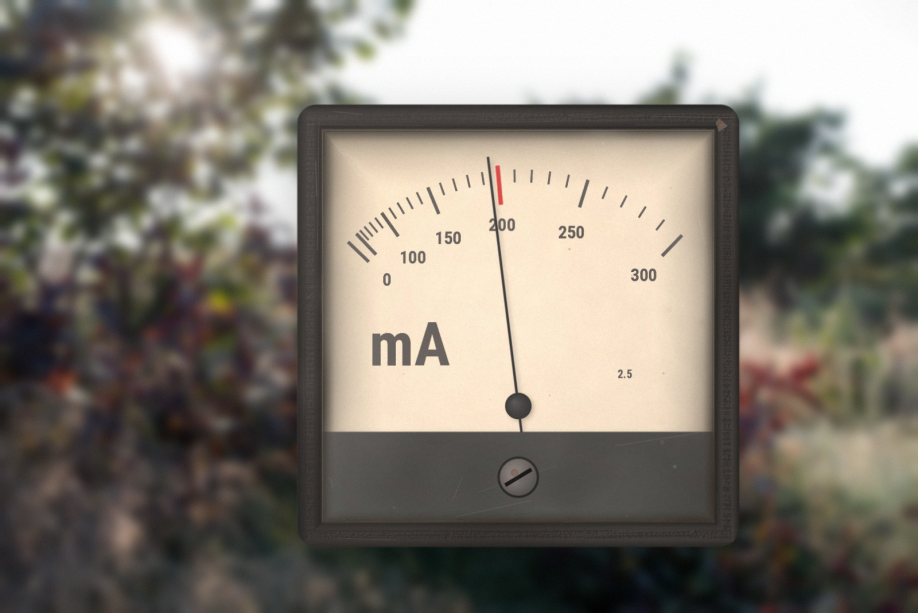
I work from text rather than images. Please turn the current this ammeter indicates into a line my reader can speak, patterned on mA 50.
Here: mA 195
